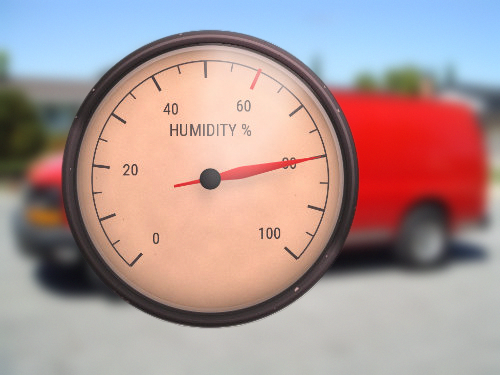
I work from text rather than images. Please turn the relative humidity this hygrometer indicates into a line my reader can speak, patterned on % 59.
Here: % 80
